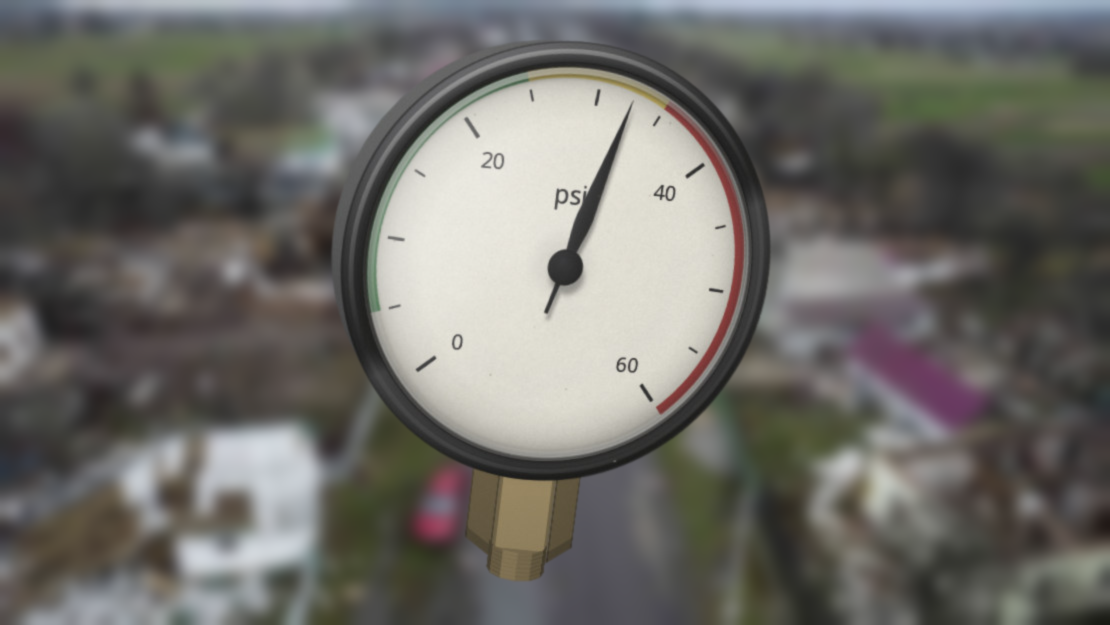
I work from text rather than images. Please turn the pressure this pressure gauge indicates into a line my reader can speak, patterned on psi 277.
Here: psi 32.5
